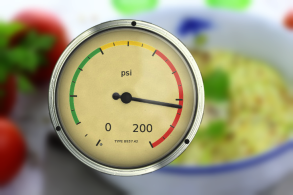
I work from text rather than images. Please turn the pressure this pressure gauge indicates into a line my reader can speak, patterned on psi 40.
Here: psi 165
